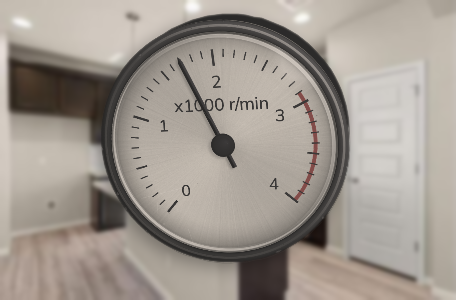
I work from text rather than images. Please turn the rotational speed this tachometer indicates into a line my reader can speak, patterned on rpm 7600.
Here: rpm 1700
